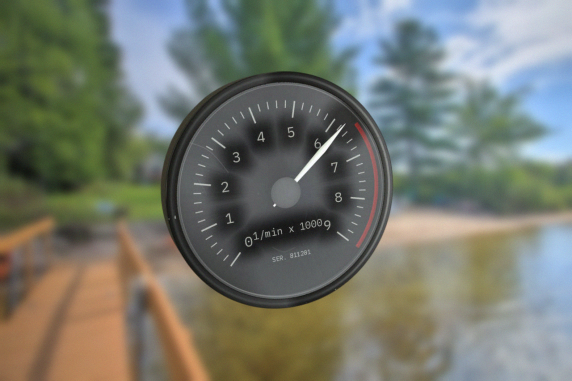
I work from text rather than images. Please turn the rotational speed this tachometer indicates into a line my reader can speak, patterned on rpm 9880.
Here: rpm 6200
